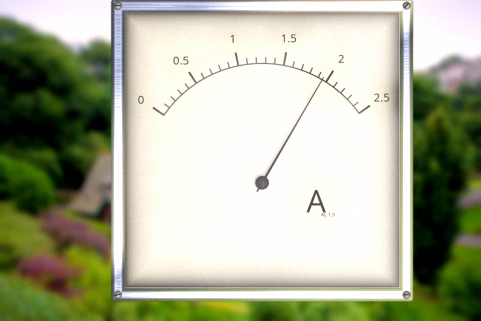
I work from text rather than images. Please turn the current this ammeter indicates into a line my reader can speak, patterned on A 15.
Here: A 1.95
